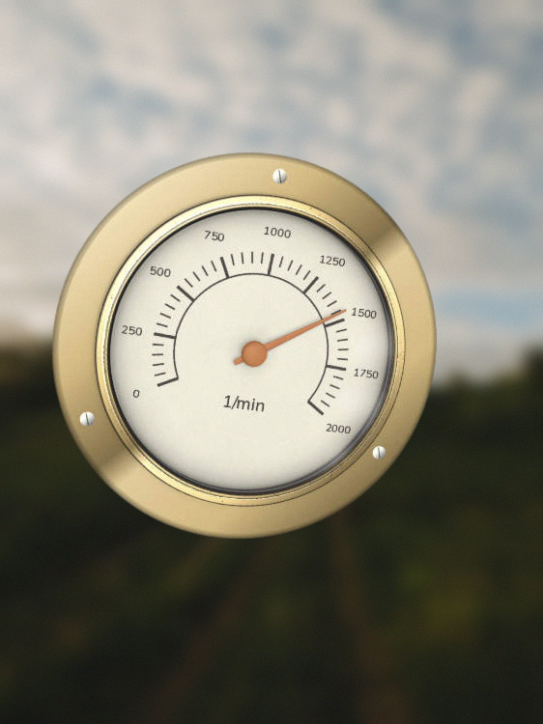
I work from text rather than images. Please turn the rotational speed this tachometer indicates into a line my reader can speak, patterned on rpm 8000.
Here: rpm 1450
